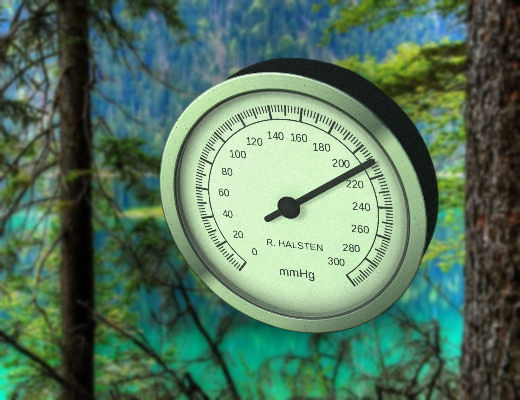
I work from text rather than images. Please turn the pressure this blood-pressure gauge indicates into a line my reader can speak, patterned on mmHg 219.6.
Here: mmHg 210
